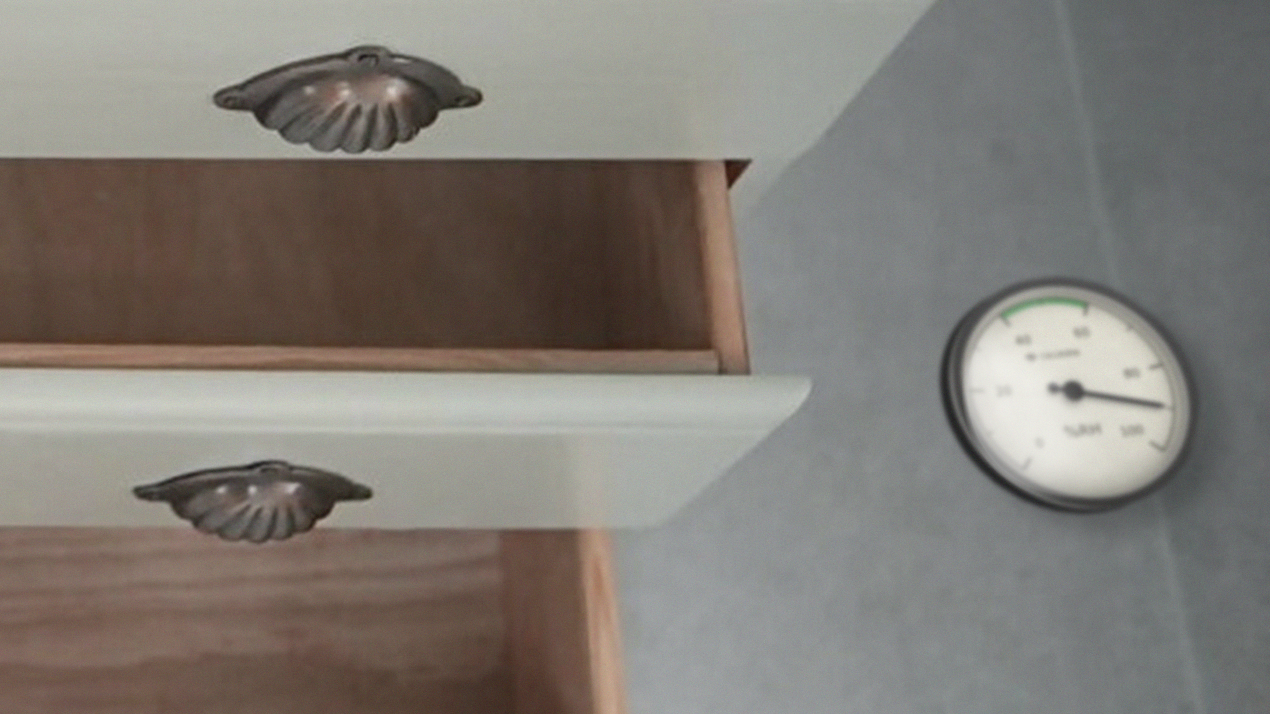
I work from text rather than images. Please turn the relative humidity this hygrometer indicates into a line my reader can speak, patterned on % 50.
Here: % 90
